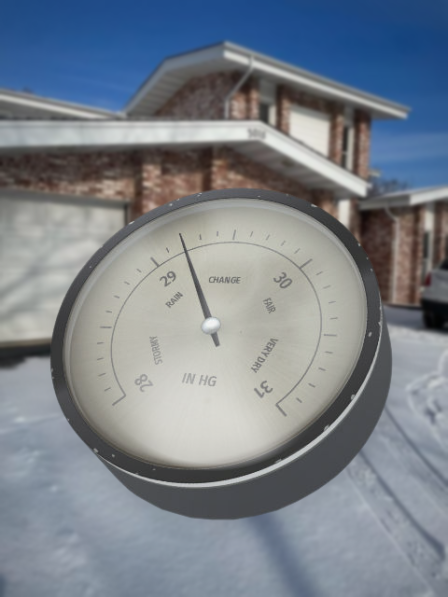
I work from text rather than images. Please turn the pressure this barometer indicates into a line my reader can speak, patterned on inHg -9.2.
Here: inHg 29.2
